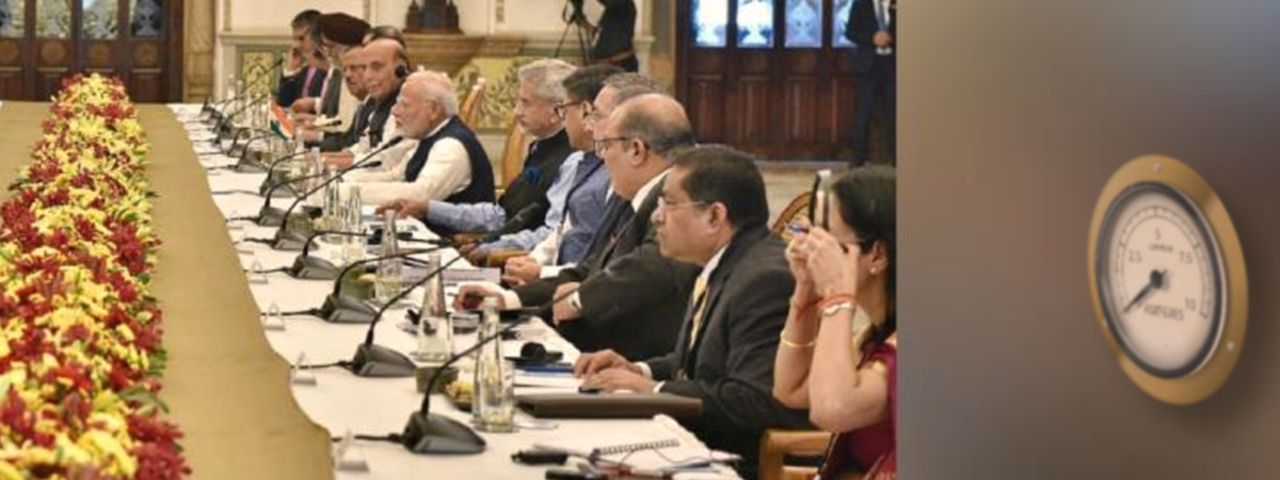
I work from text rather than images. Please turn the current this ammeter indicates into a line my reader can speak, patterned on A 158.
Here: A 0
